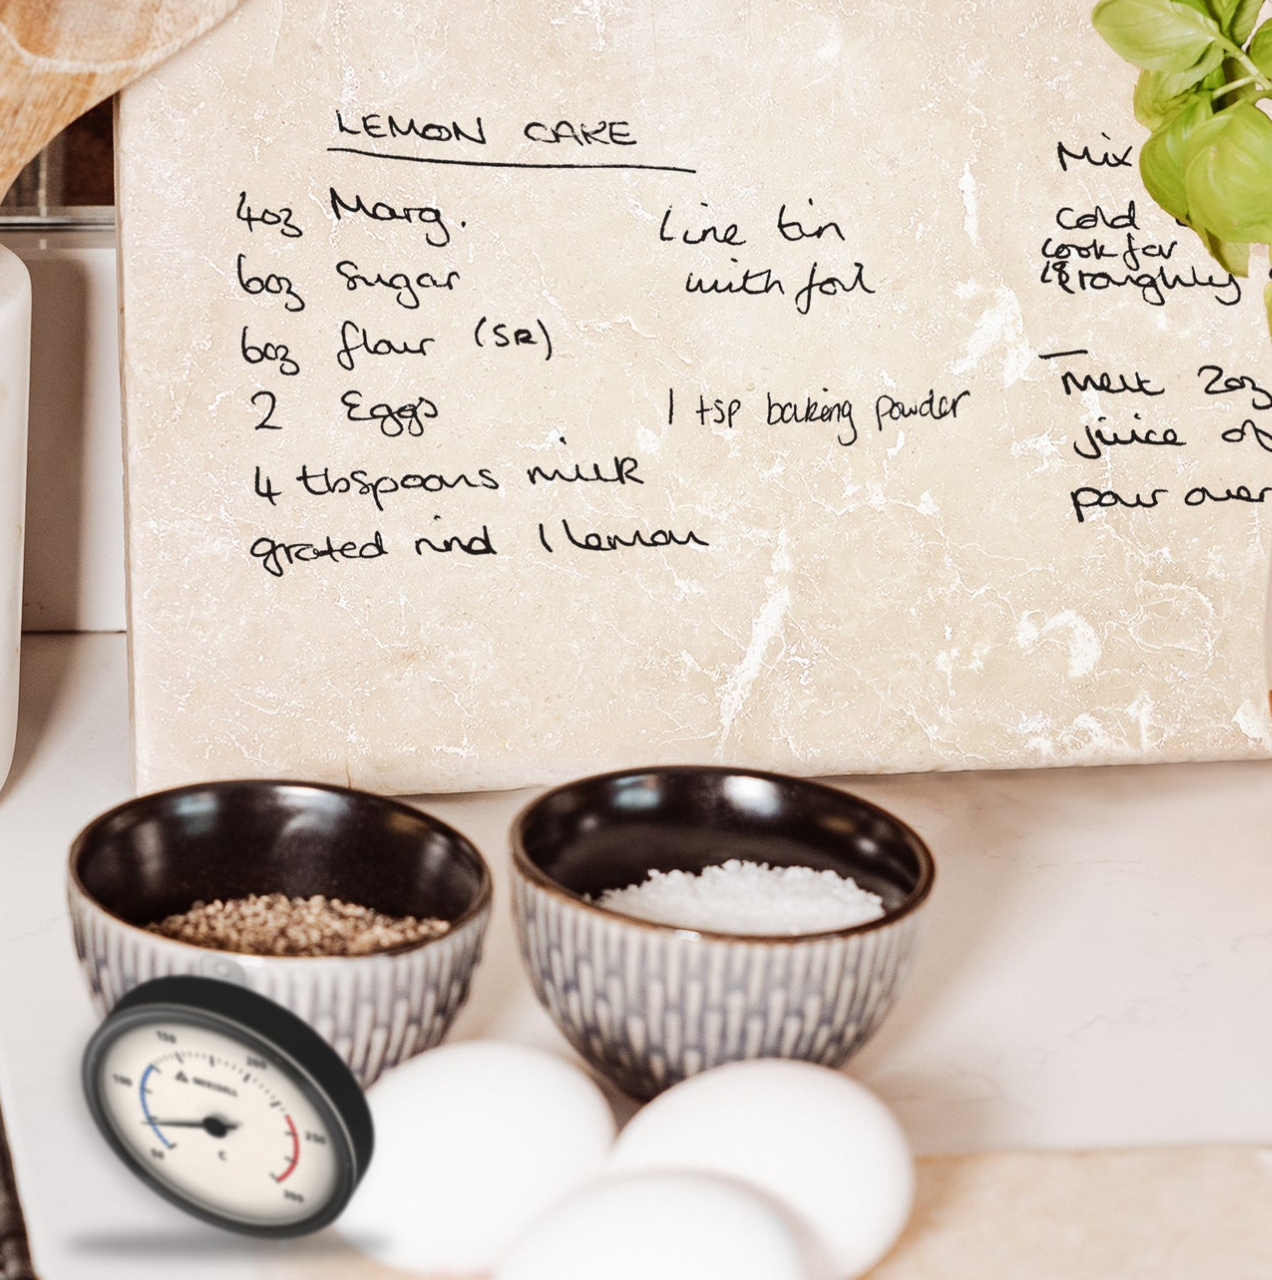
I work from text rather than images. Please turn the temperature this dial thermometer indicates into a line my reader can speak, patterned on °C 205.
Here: °C 75
